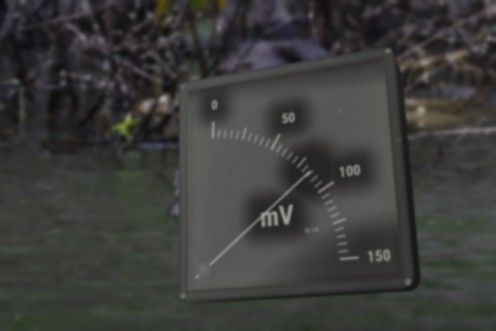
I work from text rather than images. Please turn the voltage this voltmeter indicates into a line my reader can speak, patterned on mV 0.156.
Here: mV 85
